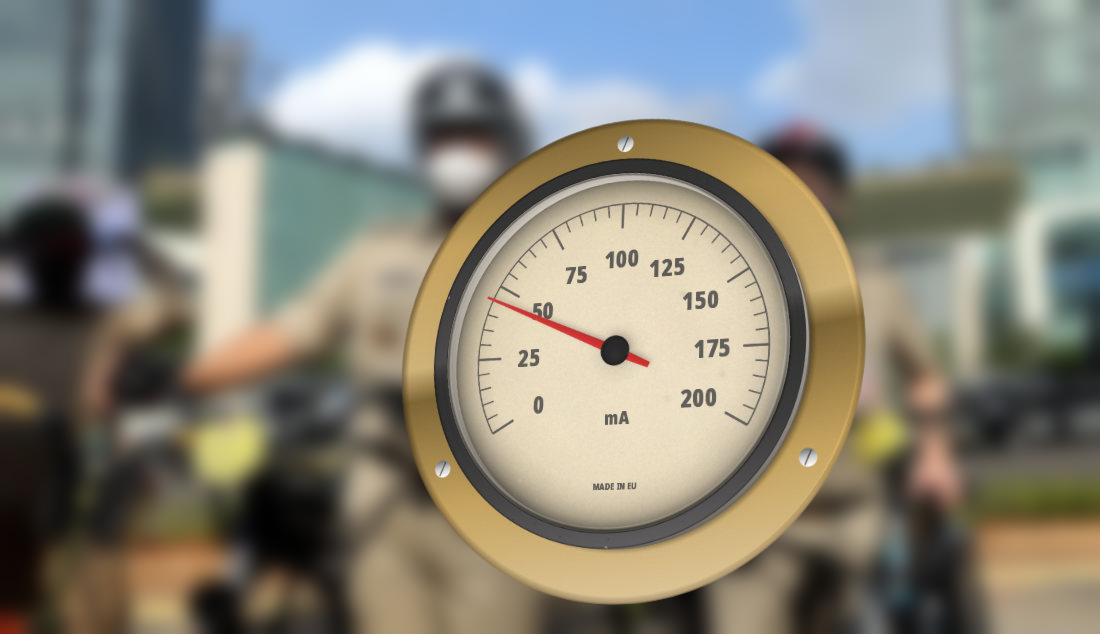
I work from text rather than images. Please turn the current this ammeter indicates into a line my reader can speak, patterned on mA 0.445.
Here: mA 45
